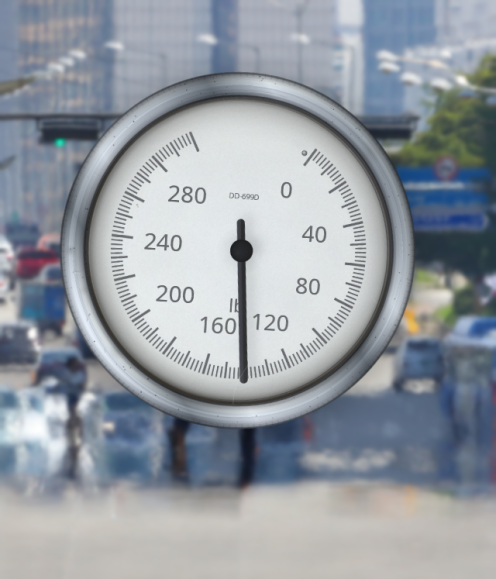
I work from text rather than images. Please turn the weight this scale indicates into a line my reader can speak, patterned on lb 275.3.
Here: lb 142
